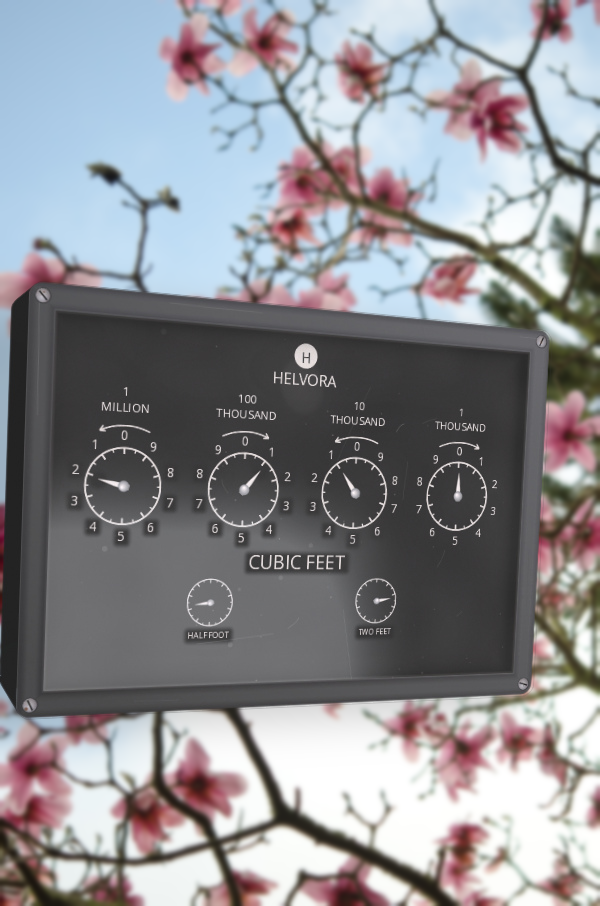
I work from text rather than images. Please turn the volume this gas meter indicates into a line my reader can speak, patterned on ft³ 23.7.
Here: ft³ 211000
